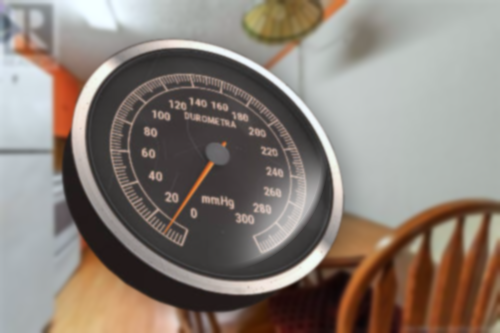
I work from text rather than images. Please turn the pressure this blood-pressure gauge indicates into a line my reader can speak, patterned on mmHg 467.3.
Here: mmHg 10
